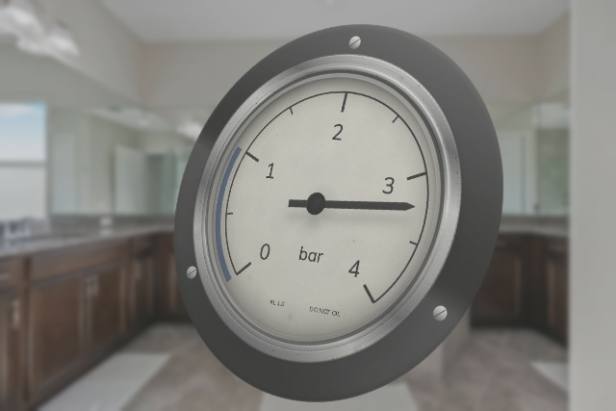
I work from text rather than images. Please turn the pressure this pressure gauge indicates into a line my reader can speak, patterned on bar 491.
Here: bar 3.25
